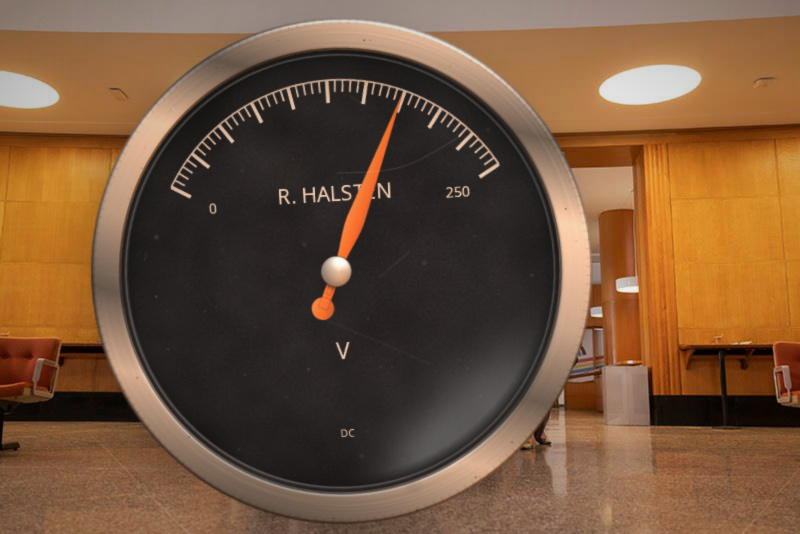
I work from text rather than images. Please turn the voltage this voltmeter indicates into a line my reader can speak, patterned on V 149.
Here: V 175
